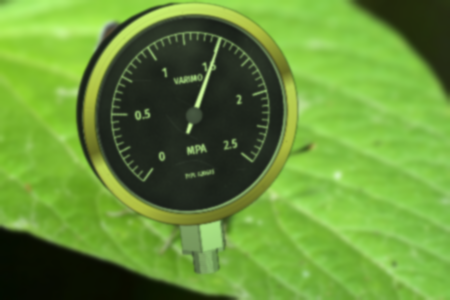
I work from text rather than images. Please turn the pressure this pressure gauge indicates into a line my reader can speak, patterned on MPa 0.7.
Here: MPa 1.5
